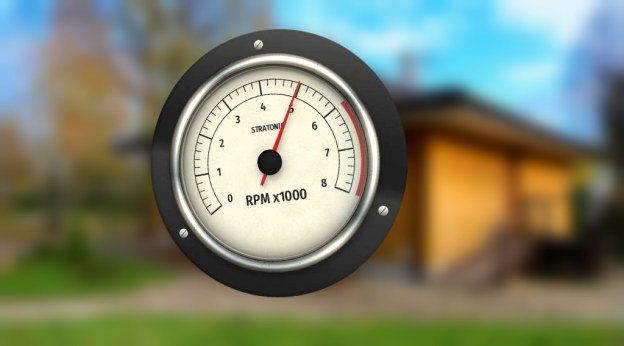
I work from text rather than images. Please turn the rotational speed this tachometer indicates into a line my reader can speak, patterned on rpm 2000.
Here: rpm 5000
